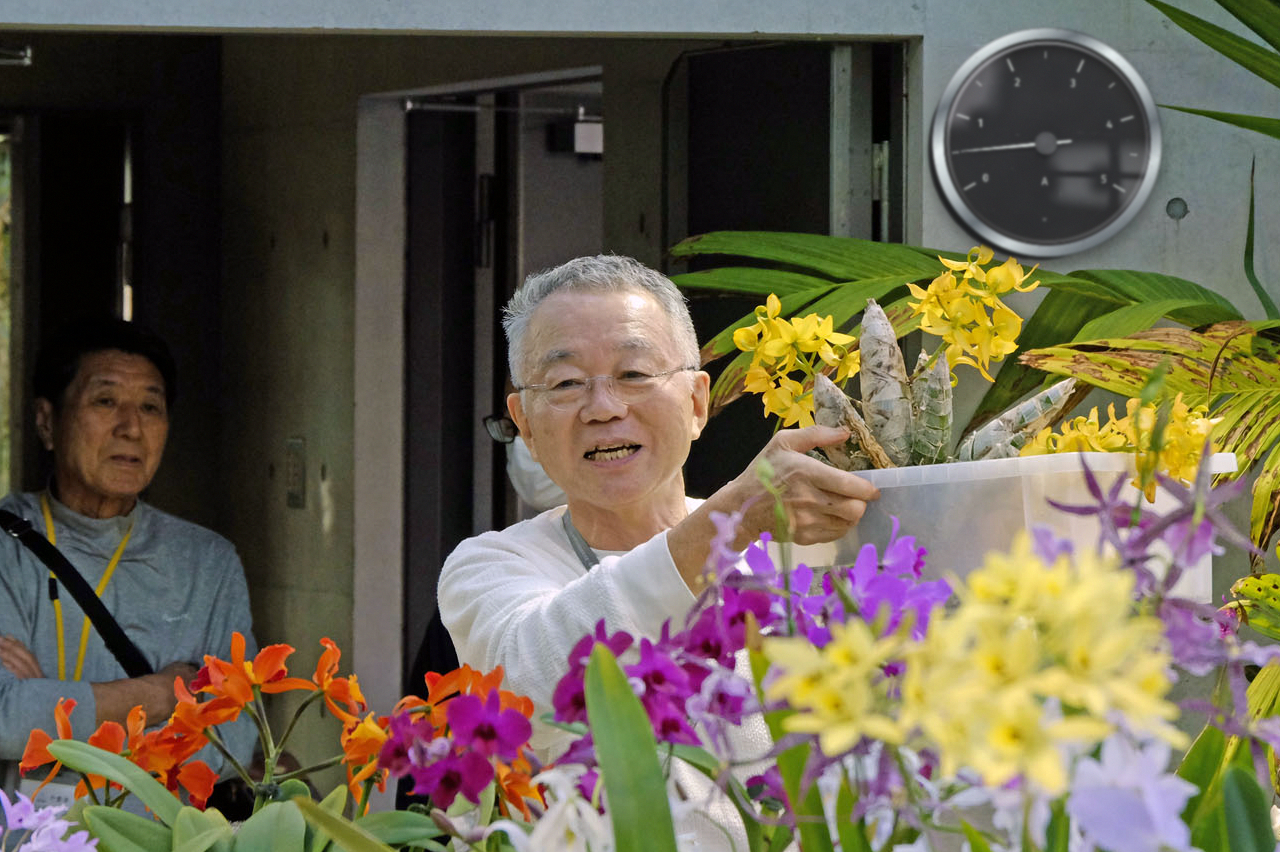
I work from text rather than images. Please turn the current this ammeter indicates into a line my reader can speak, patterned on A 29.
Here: A 0.5
